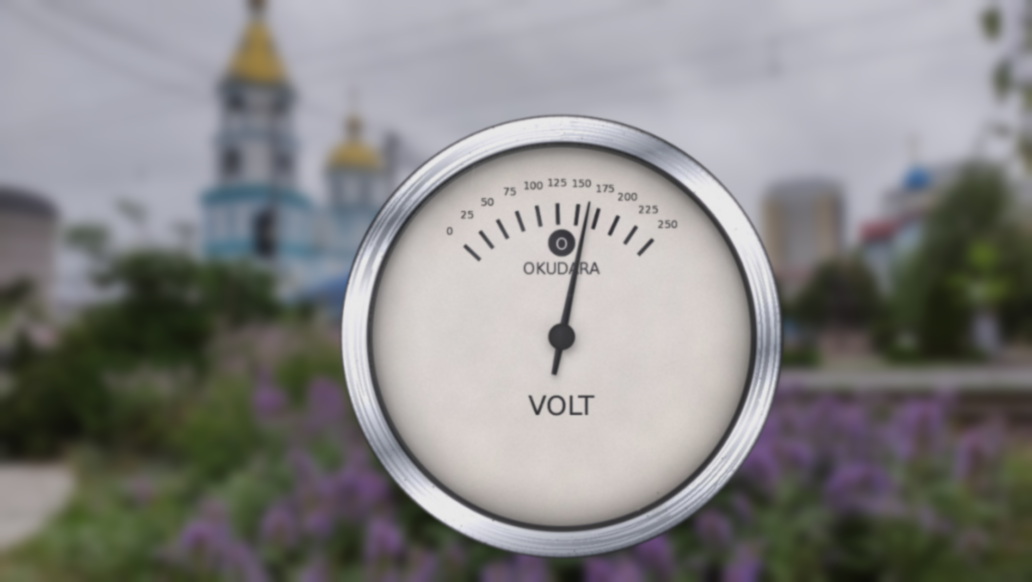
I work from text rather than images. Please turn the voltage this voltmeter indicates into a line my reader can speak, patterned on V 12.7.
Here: V 162.5
